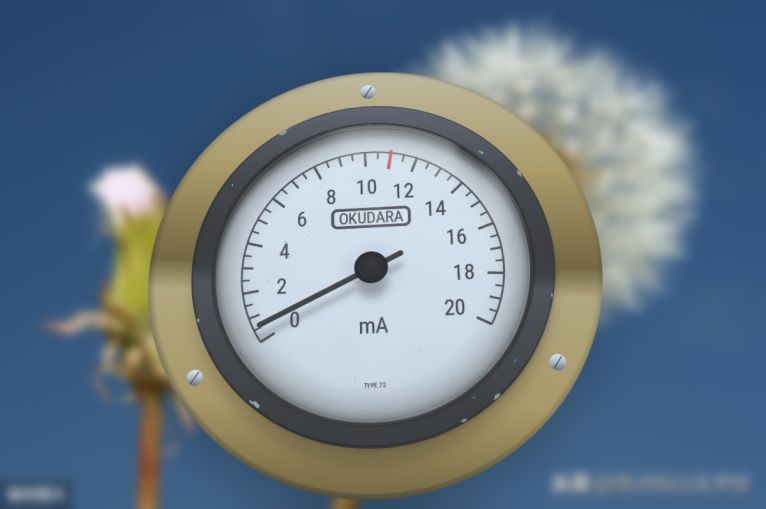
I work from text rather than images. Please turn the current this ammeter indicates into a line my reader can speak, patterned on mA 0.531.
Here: mA 0.5
